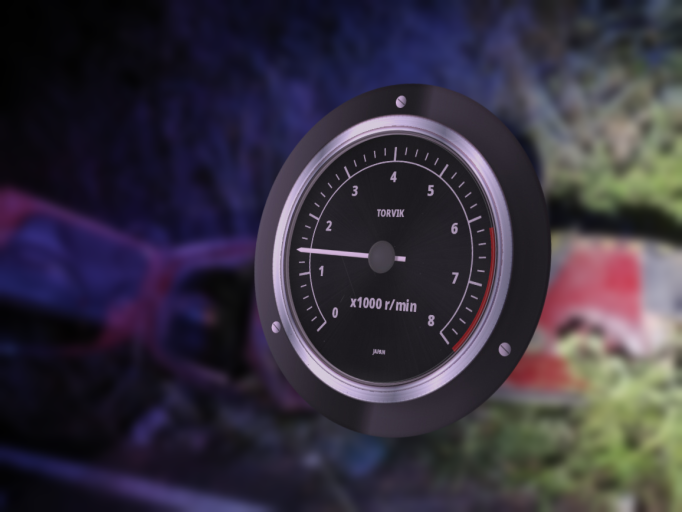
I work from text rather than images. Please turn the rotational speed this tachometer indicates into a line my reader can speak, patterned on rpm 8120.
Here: rpm 1400
